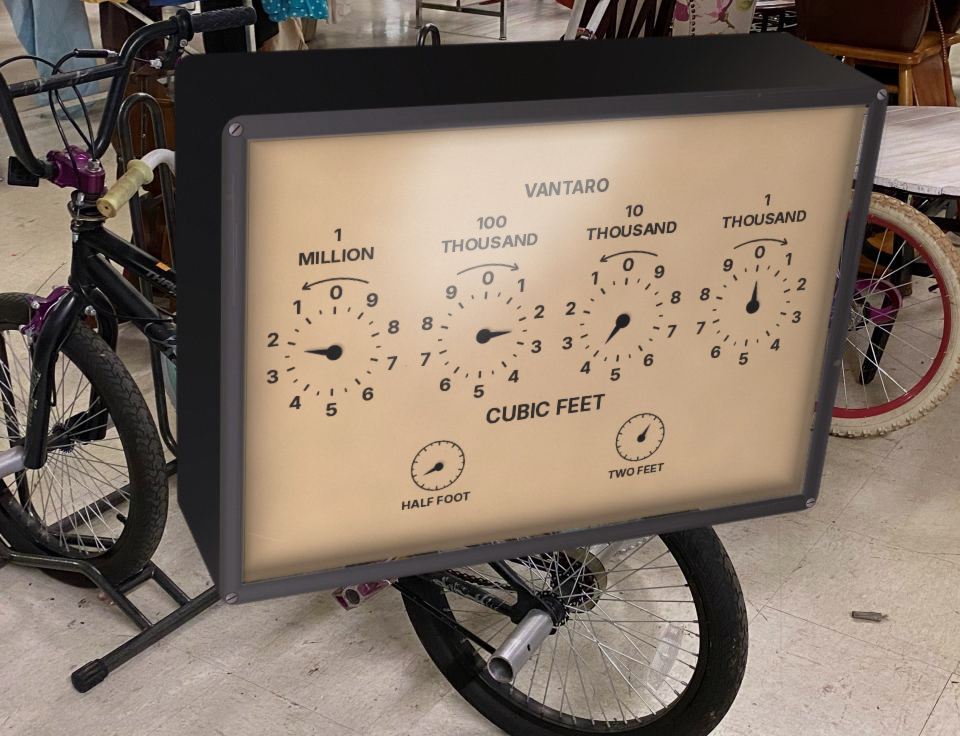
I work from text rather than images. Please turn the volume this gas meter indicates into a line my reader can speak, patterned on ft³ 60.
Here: ft³ 224000
